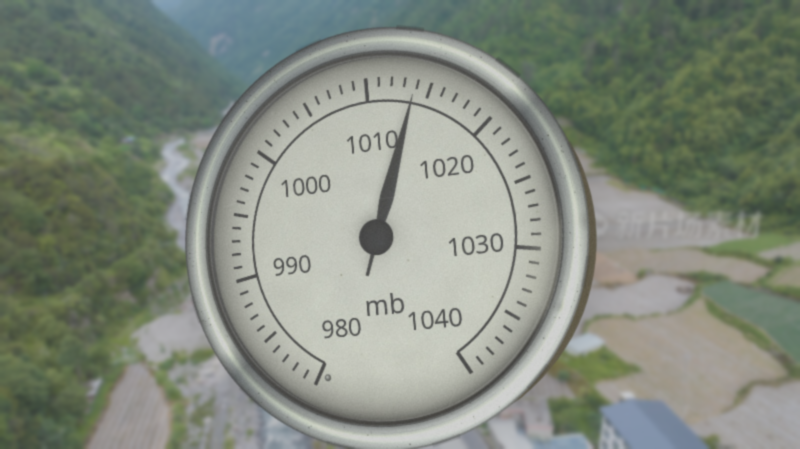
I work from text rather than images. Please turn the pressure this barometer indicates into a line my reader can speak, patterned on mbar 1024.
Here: mbar 1014
